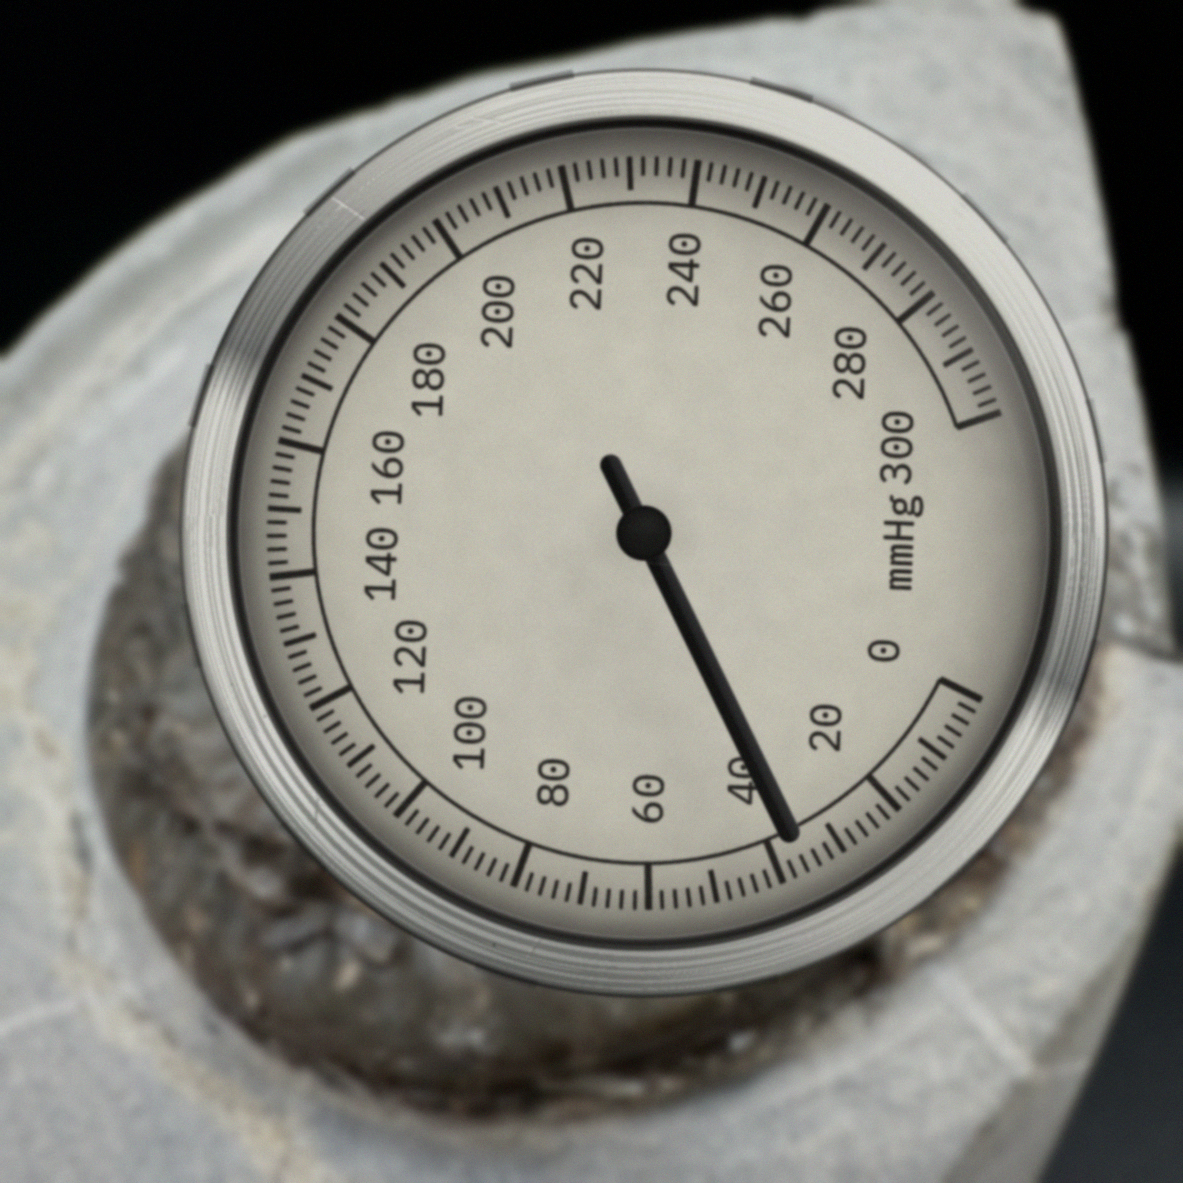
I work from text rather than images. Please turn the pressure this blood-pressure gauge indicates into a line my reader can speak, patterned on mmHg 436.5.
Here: mmHg 36
